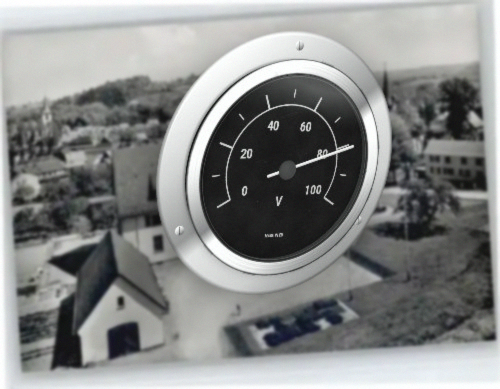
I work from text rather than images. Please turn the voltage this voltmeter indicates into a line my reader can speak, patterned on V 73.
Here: V 80
